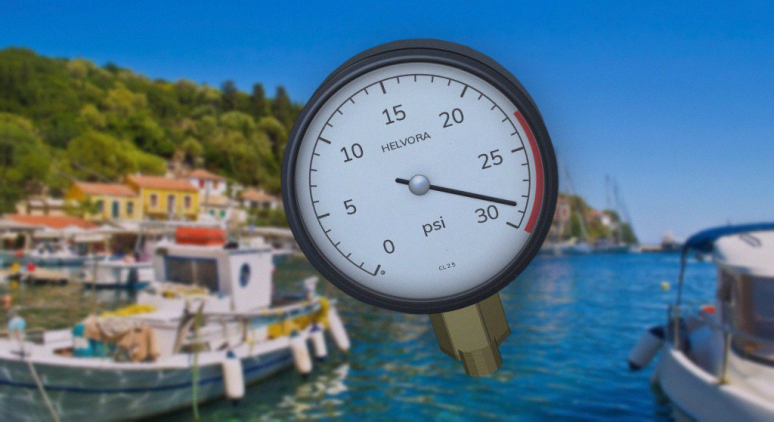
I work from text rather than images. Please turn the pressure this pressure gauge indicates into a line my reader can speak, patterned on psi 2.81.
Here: psi 28.5
